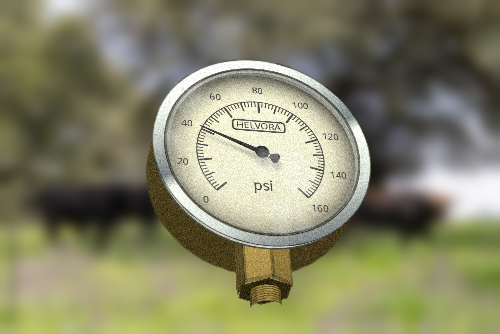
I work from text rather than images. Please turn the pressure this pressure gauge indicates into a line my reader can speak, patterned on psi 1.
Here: psi 40
